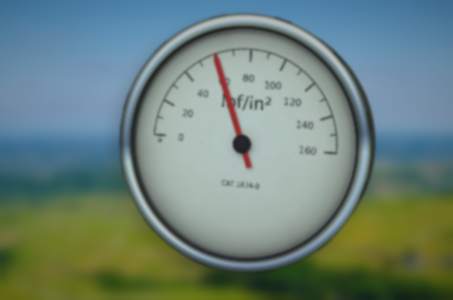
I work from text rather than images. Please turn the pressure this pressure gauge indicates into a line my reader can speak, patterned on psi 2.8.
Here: psi 60
